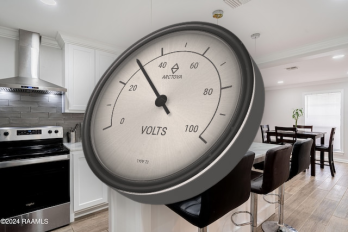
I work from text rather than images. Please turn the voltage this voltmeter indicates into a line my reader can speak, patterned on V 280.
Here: V 30
